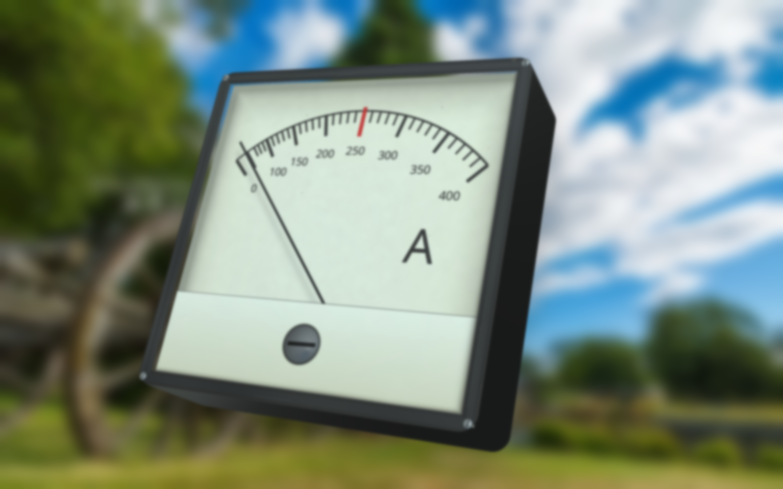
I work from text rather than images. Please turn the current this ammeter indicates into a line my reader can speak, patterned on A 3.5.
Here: A 50
